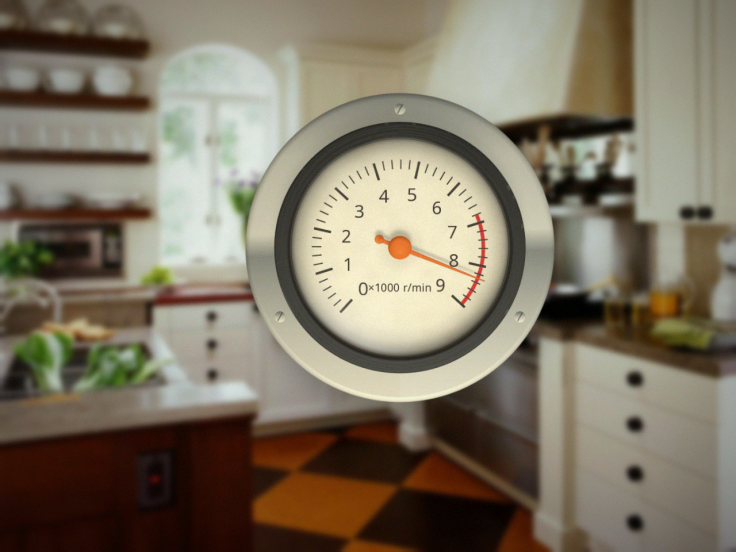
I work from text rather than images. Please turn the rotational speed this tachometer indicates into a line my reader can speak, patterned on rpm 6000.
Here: rpm 8300
